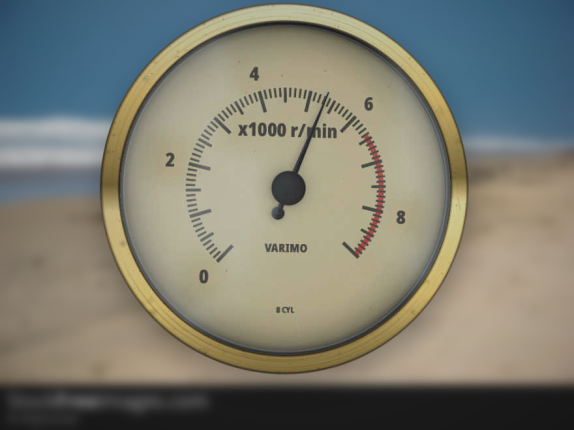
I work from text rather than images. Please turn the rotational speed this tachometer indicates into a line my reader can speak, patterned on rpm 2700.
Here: rpm 5300
